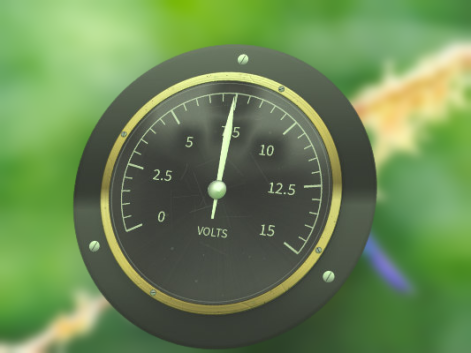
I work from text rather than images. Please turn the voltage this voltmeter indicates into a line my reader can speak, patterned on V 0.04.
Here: V 7.5
